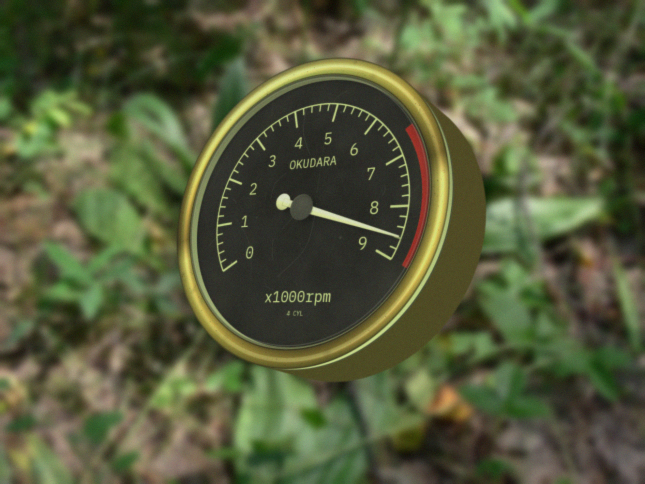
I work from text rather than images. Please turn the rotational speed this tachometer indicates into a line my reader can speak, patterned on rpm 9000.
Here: rpm 8600
